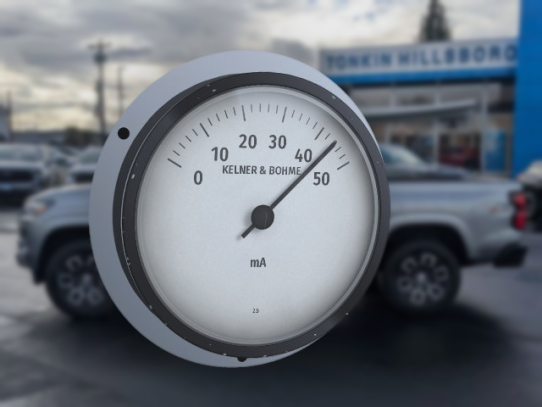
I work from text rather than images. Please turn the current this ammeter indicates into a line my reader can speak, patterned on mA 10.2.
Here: mA 44
